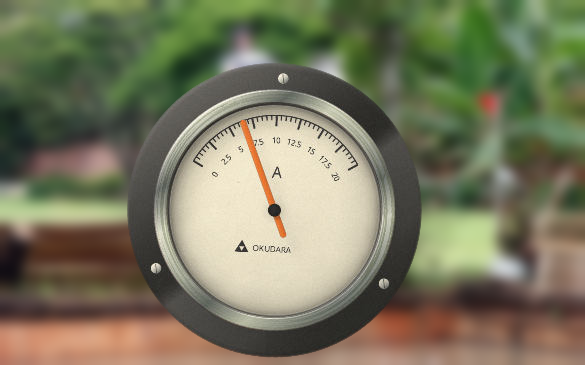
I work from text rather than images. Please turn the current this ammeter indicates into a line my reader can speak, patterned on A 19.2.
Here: A 6.5
